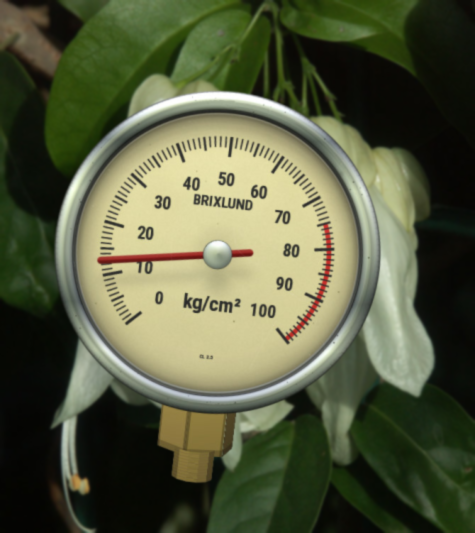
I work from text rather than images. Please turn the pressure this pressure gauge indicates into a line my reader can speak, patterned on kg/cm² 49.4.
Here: kg/cm² 13
